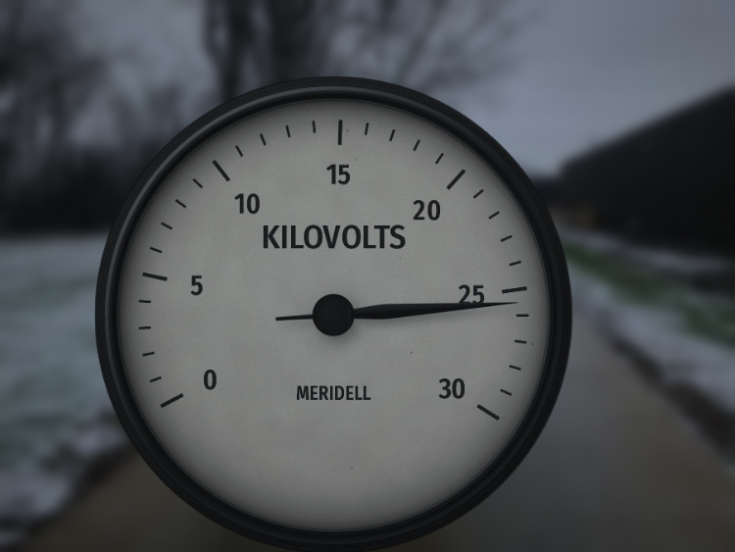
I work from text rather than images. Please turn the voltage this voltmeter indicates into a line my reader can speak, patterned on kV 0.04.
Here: kV 25.5
